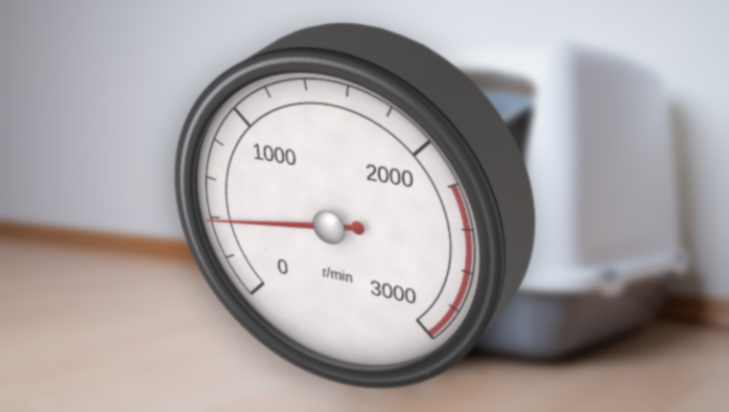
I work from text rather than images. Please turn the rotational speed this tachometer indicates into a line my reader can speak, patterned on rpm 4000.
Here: rpm 400
